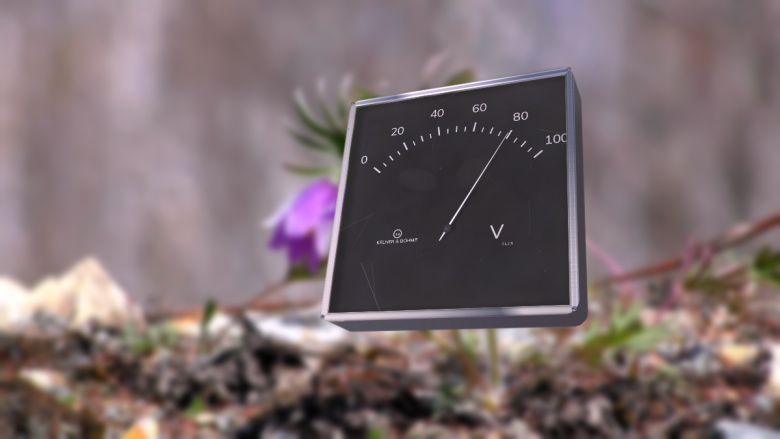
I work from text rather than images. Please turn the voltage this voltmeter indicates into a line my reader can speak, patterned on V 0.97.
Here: V 80
